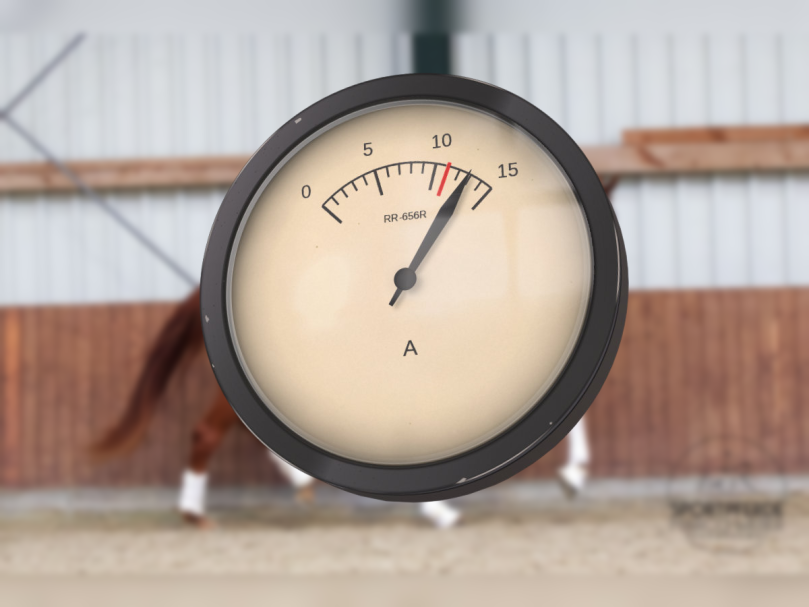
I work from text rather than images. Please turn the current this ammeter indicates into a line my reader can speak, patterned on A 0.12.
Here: A 13
